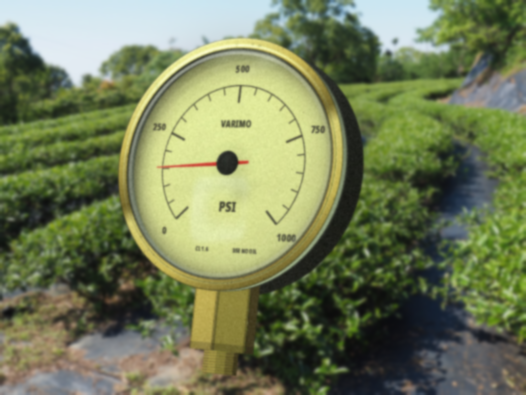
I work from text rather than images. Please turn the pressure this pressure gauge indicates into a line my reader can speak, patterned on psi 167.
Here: psi 150
